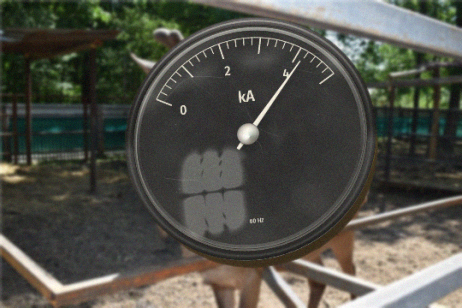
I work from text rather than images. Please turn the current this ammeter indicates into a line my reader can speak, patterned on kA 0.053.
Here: kA 4.2
